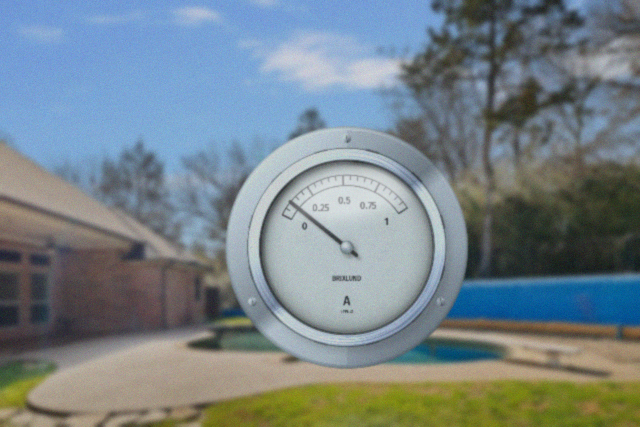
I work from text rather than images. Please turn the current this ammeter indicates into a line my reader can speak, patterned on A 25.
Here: A 0.1
